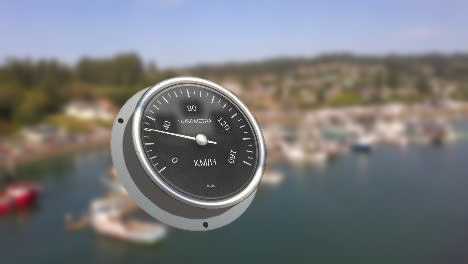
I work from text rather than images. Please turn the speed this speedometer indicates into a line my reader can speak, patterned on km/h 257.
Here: km/h 30
